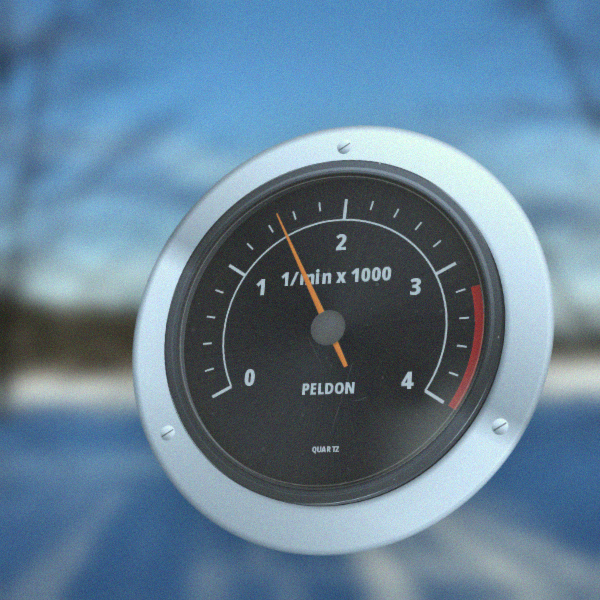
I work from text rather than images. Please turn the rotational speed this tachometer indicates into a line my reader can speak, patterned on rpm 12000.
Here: rpm 1500
